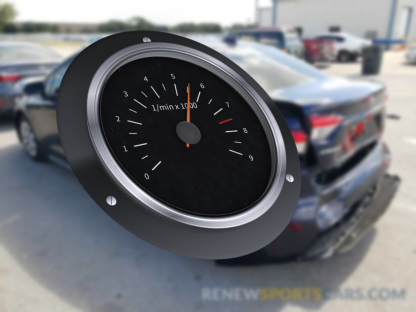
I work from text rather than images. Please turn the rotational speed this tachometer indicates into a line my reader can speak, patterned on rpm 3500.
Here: rpm 5500
